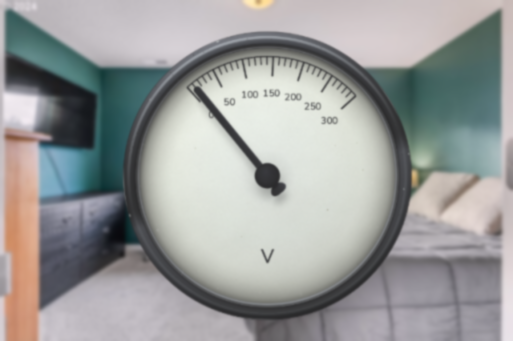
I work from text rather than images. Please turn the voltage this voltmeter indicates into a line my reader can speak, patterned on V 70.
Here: V 10
